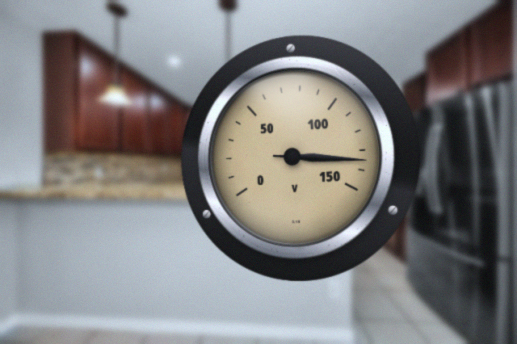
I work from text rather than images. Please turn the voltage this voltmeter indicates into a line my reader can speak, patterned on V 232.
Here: V 135
